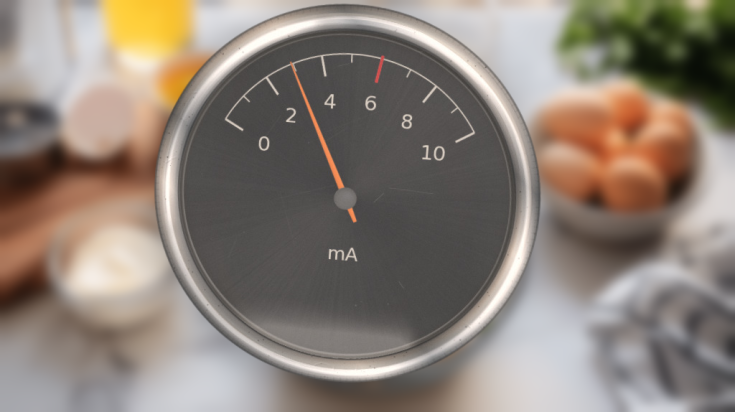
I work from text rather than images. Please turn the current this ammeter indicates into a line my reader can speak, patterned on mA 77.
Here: mA 3
